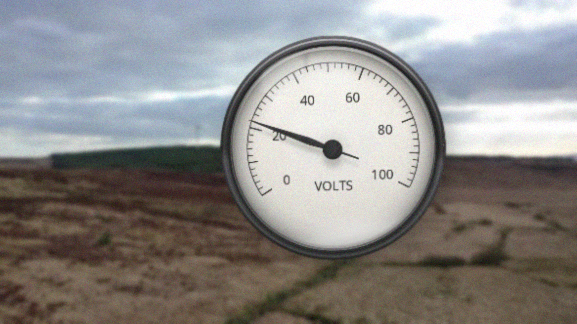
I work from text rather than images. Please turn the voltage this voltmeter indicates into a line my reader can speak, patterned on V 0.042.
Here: V 22
